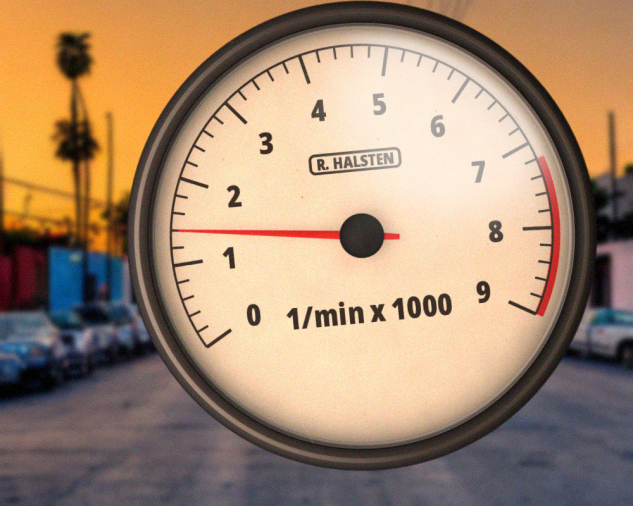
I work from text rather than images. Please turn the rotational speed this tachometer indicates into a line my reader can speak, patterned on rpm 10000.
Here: rpm 1400
